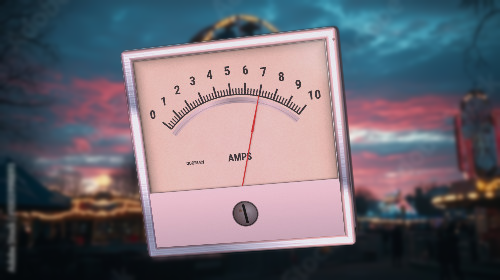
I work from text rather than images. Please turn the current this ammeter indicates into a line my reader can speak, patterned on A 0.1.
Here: A 7
